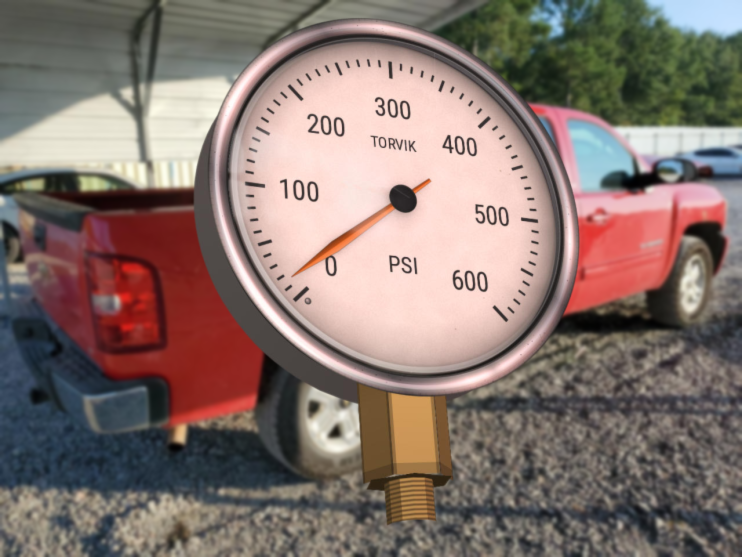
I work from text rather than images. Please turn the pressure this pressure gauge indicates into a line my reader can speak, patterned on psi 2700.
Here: psi 15
